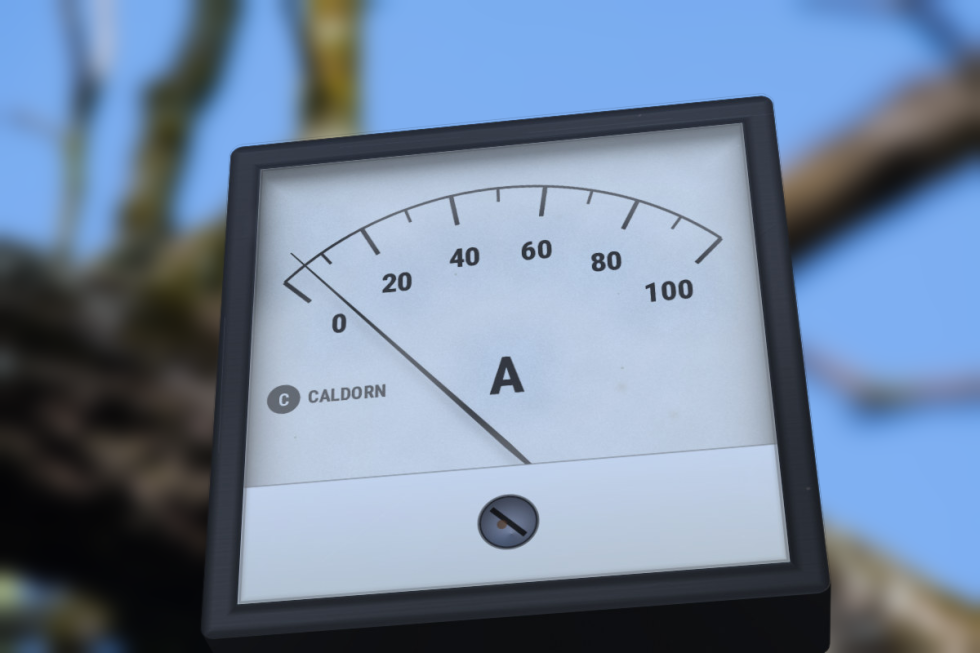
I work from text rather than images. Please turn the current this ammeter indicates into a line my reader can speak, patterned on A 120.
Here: A 5
